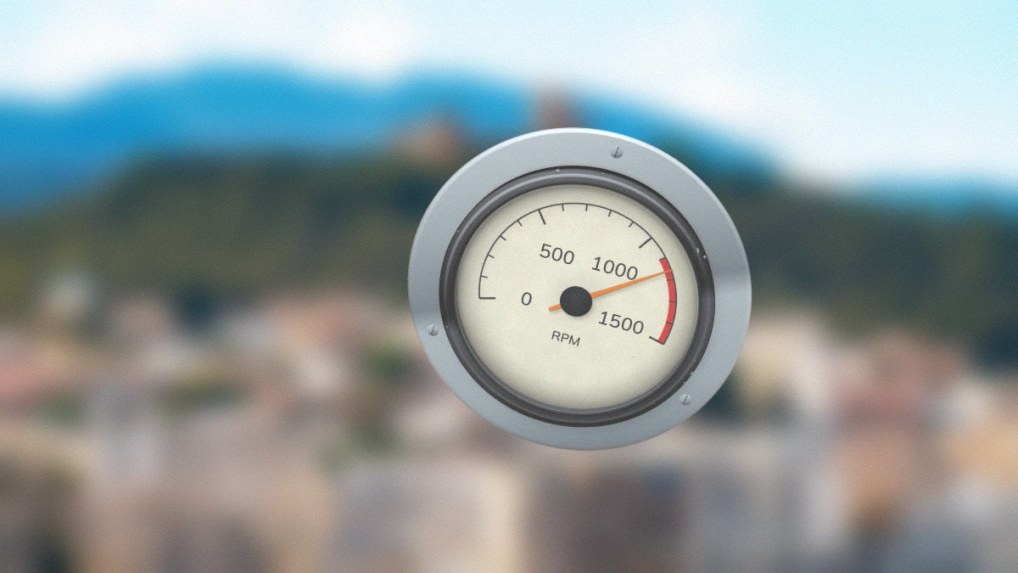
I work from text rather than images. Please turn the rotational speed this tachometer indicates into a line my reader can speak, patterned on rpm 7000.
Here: rpm 1150
